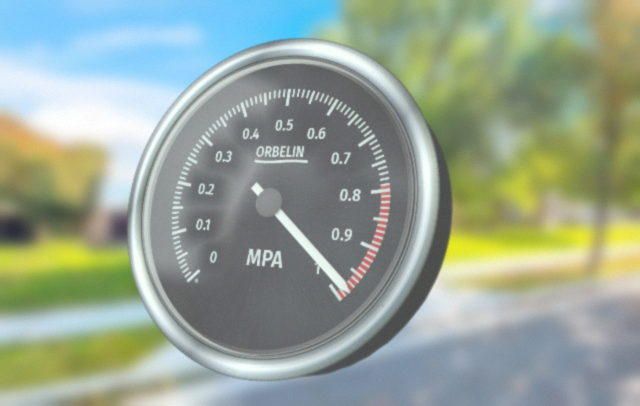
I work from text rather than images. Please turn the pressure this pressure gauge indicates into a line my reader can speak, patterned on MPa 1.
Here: MPa 0.98
